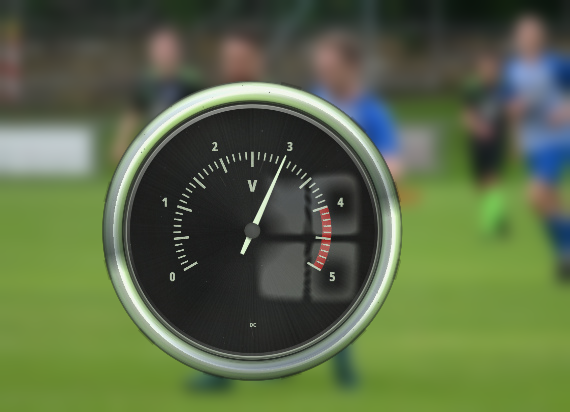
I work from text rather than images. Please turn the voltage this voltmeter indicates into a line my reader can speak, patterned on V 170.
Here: V 3
